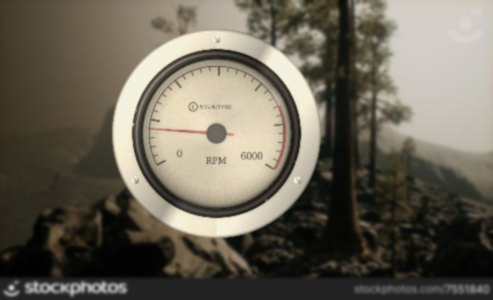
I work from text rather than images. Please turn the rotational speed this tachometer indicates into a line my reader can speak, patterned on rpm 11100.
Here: rpm 800
